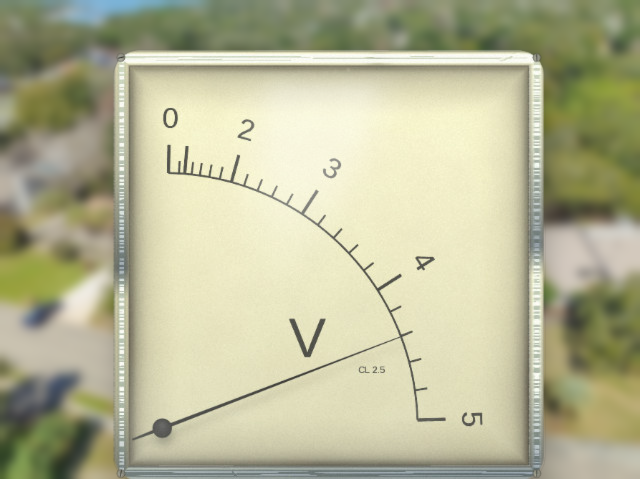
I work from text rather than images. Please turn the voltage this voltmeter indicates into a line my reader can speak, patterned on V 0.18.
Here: V 4.4
